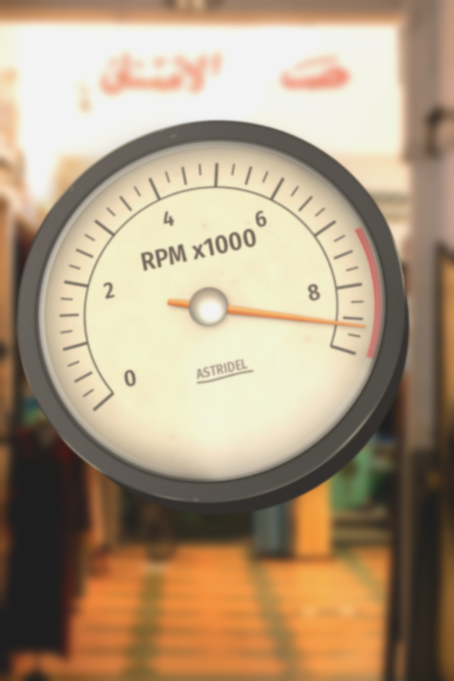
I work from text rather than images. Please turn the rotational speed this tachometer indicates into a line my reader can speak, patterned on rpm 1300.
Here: rpm 8625
